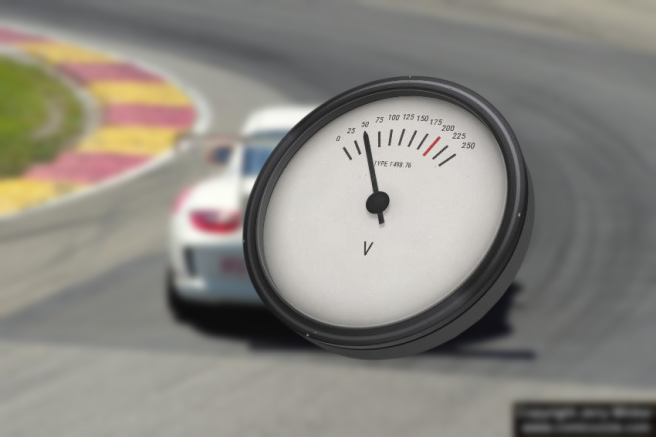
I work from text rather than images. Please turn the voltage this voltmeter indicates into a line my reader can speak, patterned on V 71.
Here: V 50
